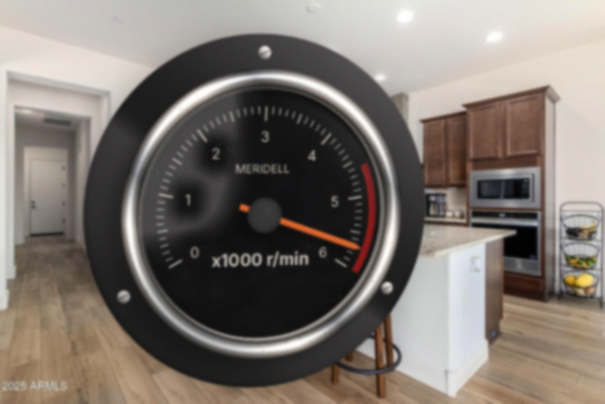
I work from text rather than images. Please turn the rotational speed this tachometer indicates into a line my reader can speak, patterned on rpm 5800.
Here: rpm 5700
